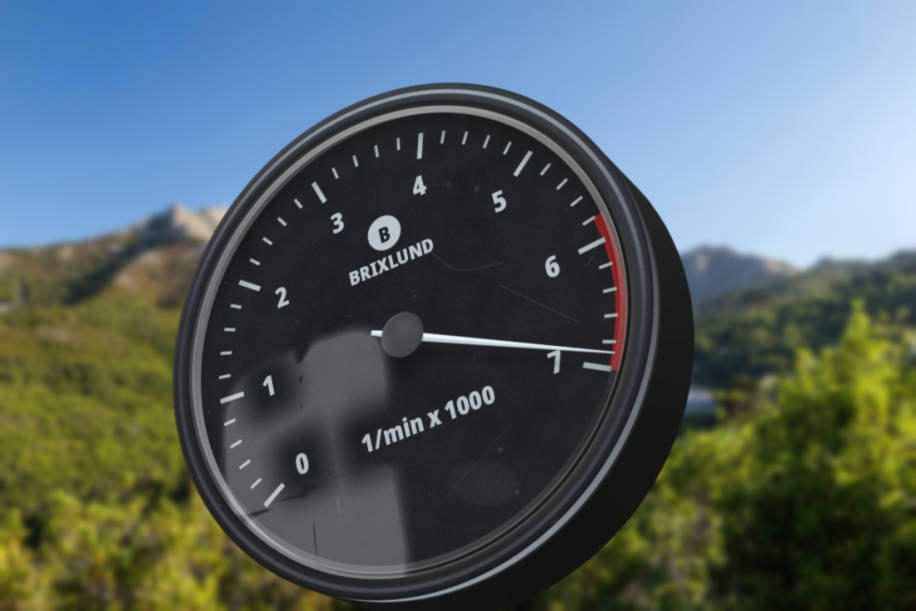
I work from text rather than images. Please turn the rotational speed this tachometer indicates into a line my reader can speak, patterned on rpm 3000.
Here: rpm 6900
